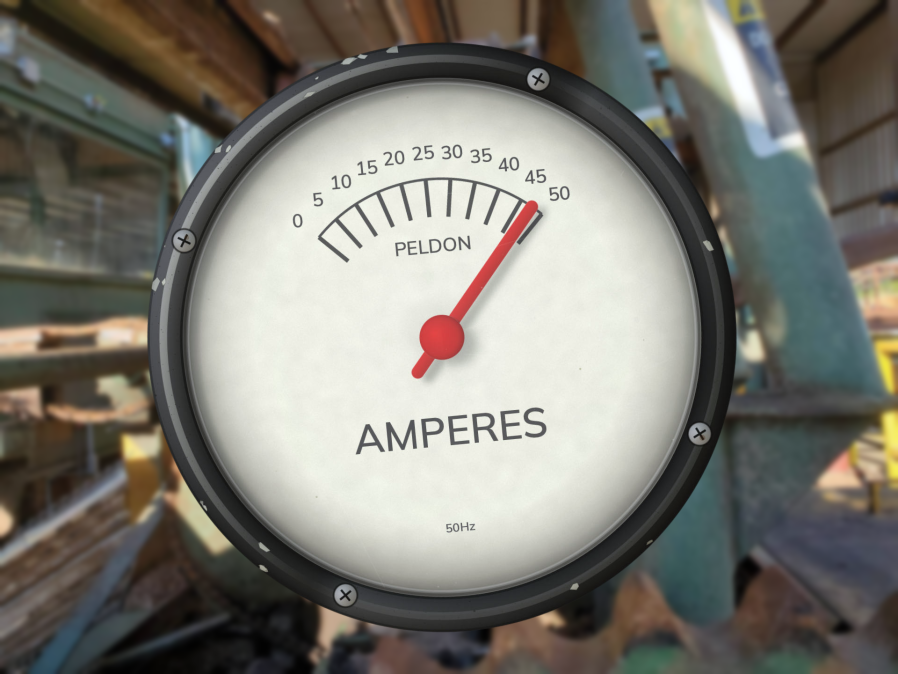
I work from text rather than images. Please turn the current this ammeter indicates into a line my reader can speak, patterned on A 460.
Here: A 47.5
